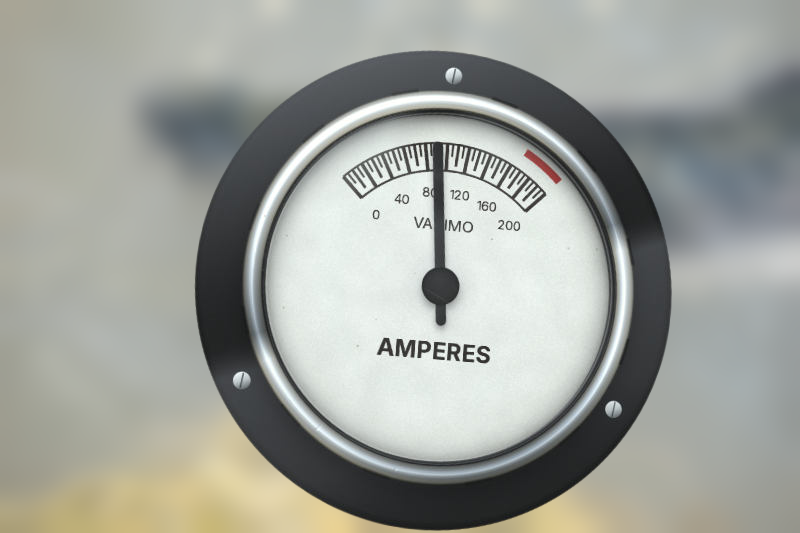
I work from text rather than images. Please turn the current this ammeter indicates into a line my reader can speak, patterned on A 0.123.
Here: A 90
